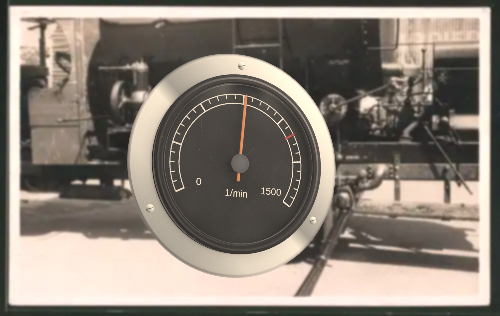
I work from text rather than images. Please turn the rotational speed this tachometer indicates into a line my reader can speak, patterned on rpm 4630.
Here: rpm 750
